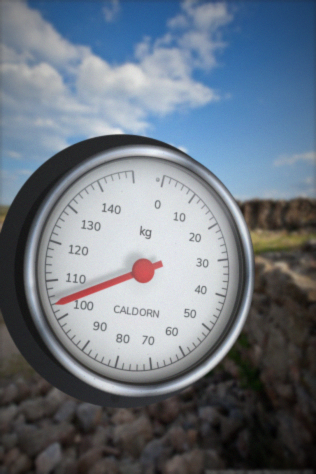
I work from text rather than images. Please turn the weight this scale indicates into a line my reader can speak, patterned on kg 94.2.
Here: kg 104
